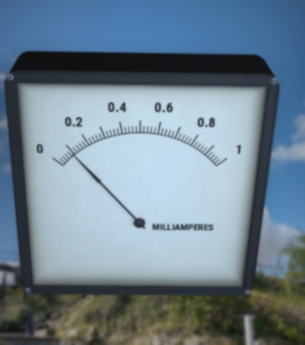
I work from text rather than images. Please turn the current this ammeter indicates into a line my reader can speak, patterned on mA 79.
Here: mA 0.1
